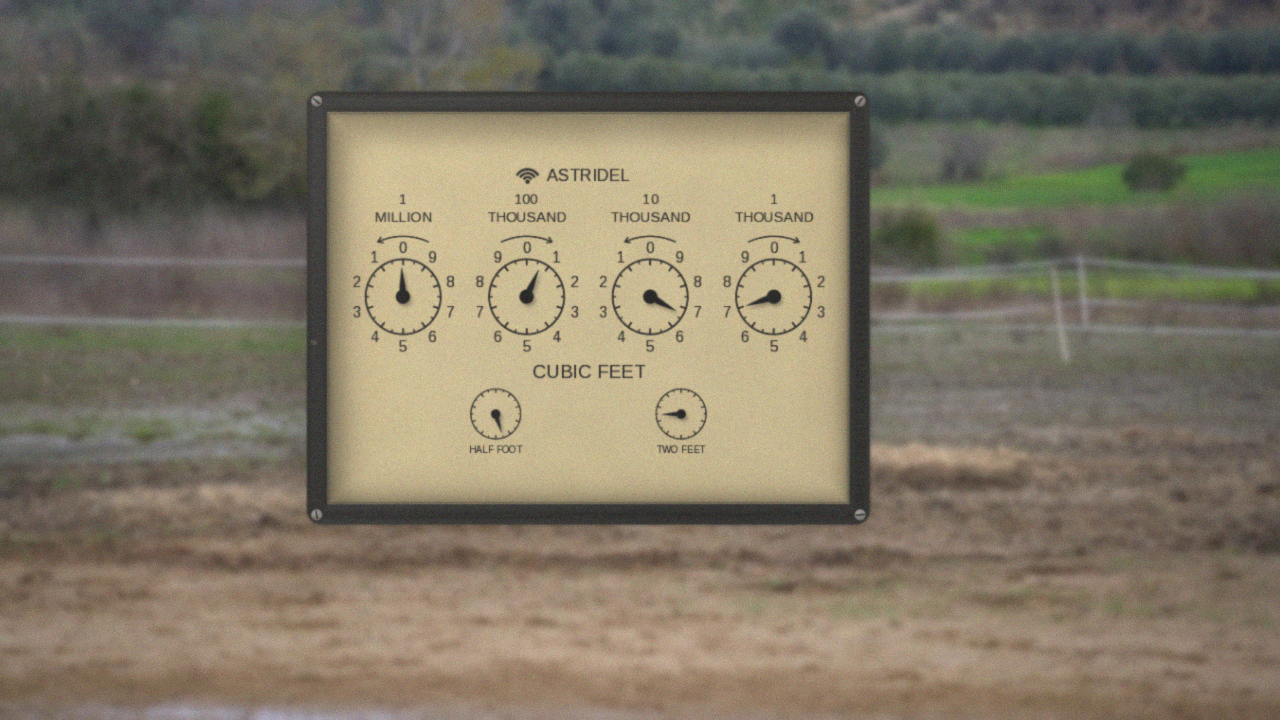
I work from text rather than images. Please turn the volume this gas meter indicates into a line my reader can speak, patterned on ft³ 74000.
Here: ft³ 6700
